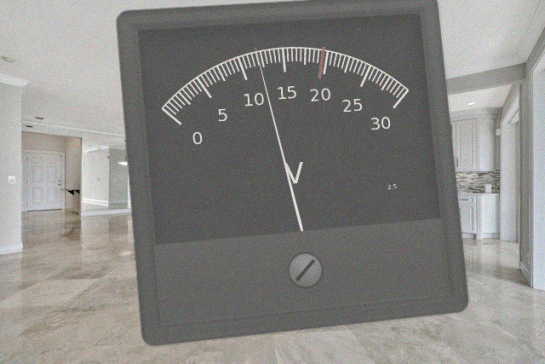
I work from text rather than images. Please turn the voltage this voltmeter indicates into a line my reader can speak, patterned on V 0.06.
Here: V 12
